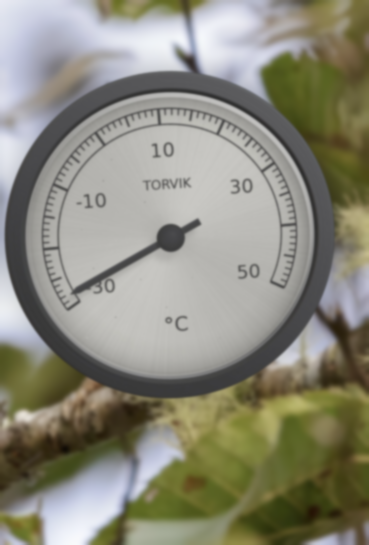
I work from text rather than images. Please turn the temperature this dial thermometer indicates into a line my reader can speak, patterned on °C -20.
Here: °C -28
